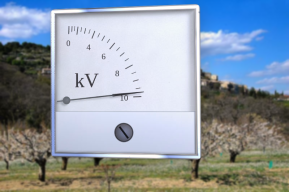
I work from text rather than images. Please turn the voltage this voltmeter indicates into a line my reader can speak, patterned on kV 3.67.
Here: kV 9.75
